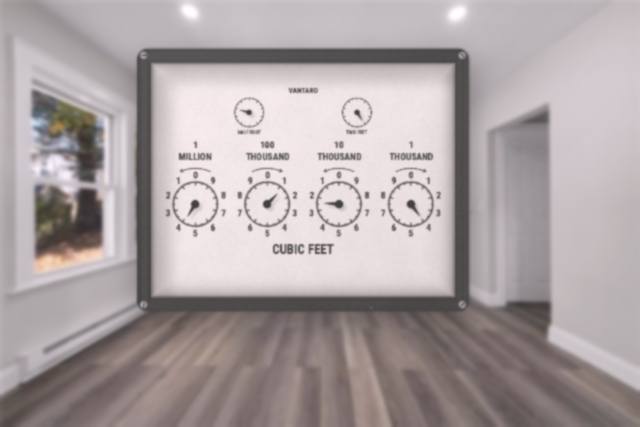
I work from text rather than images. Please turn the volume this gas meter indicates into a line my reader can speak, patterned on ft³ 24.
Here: ft³ 412400
